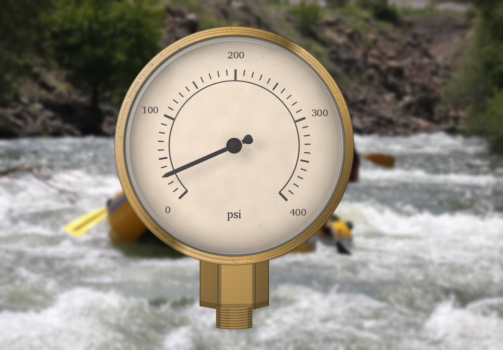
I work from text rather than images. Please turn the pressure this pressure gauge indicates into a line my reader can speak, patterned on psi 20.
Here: psi 30
